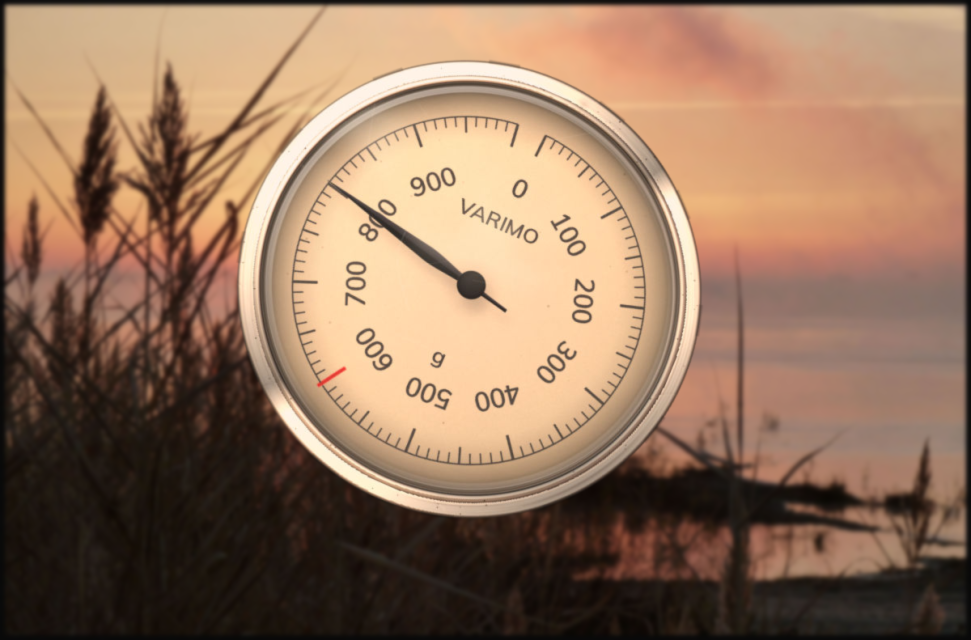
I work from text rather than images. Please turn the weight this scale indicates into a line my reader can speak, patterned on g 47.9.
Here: g 800
